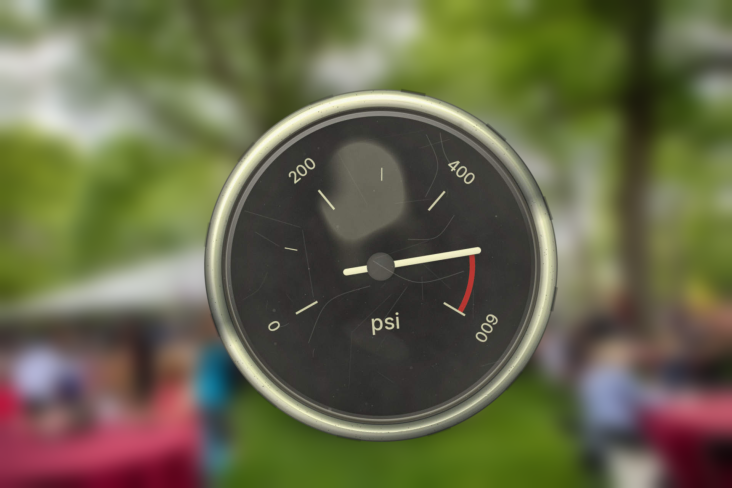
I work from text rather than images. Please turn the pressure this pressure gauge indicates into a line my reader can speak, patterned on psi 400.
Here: psi 500
